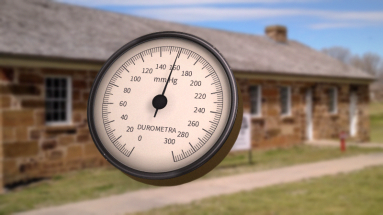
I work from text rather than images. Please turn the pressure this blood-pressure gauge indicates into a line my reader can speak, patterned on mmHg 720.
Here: mmHg 160
